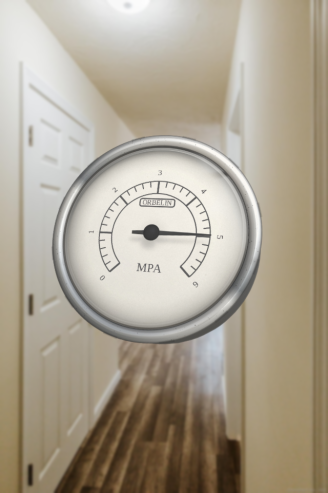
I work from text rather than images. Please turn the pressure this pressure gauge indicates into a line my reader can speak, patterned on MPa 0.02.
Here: MPa 5
